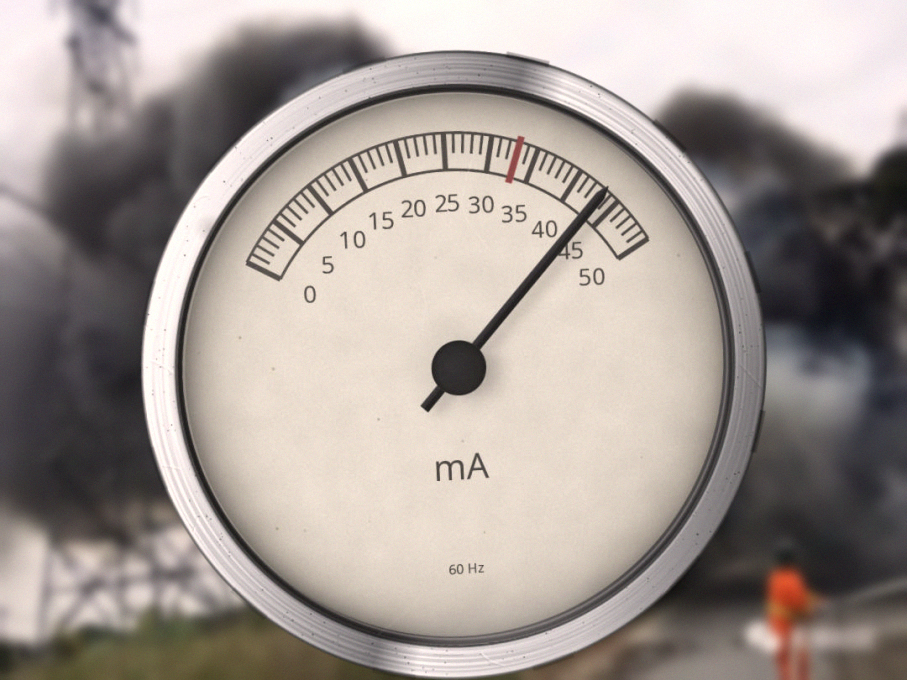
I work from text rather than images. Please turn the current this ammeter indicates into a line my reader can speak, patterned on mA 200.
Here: mA 43
